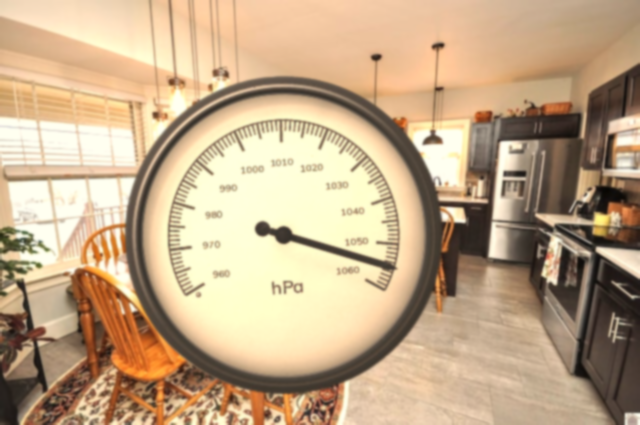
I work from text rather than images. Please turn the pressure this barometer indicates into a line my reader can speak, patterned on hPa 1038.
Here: hPa 1055
